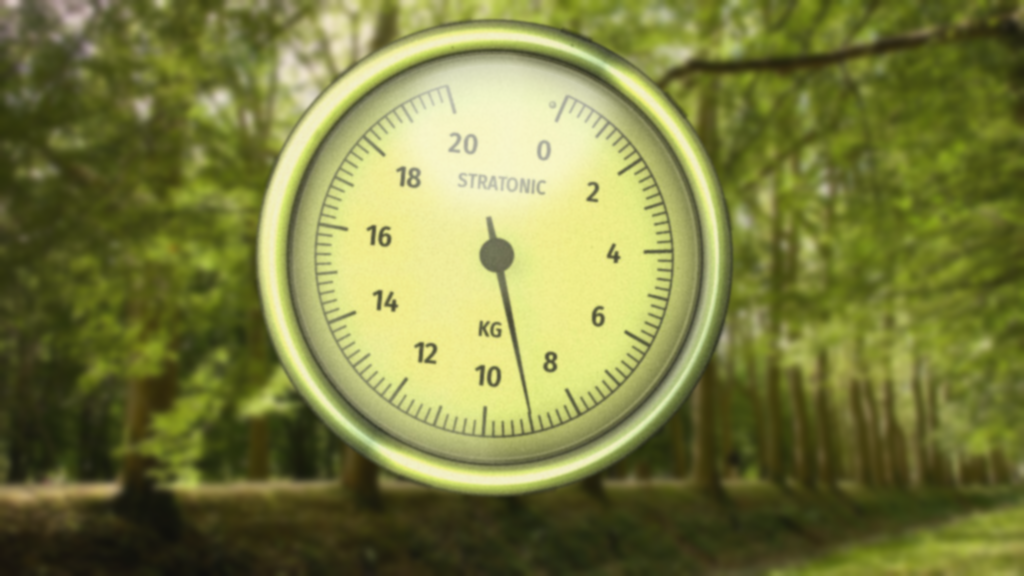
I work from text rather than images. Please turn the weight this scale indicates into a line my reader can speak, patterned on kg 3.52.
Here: kg 9
